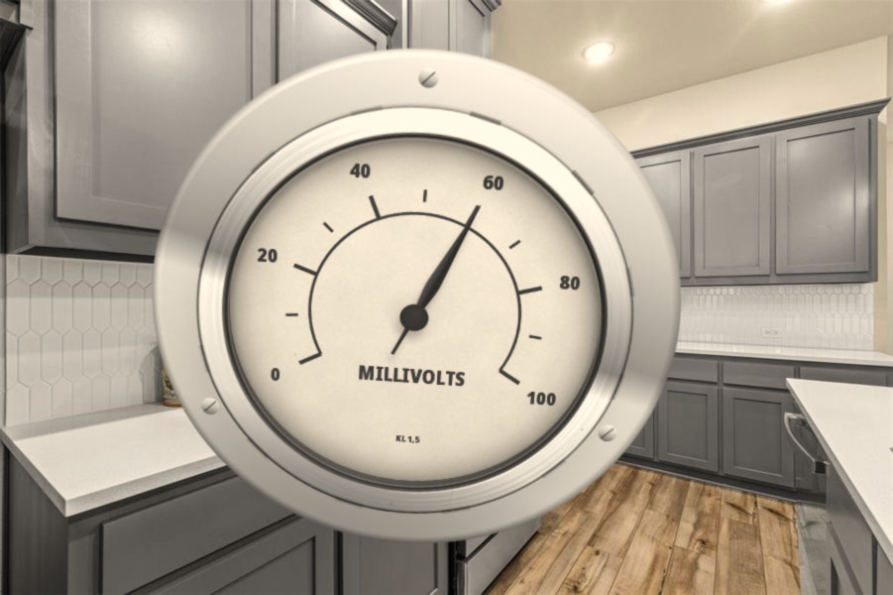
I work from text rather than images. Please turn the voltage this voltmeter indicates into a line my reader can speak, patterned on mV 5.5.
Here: mV 60
